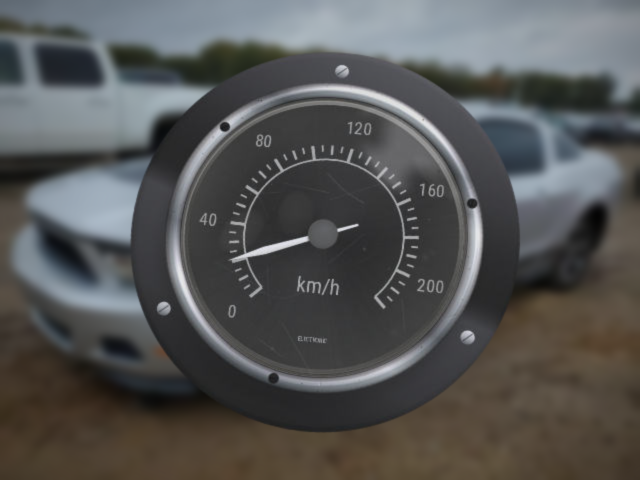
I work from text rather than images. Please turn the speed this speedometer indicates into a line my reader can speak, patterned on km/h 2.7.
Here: km/h 20
